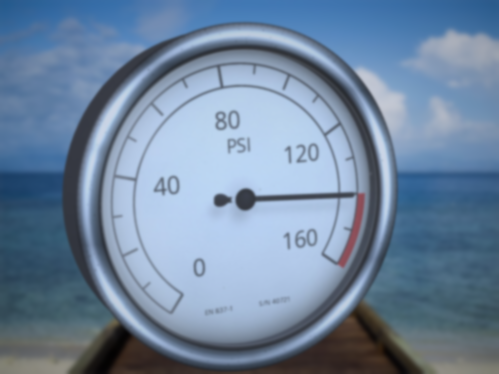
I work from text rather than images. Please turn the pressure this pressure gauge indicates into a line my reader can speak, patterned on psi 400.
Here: psi 140
